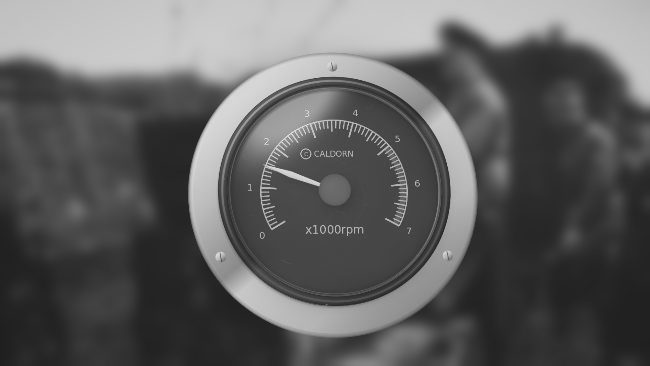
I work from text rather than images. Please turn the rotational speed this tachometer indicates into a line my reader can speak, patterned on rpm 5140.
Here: rpm 1500
